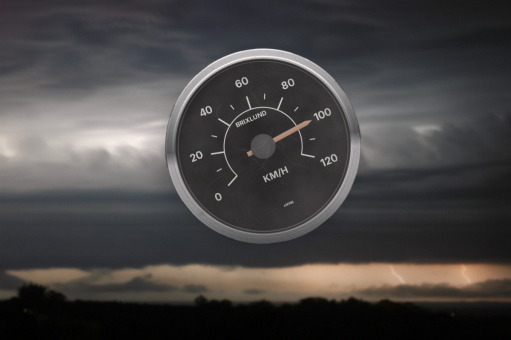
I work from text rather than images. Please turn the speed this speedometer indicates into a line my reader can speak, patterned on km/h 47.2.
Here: km/h 100
